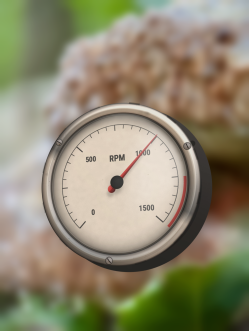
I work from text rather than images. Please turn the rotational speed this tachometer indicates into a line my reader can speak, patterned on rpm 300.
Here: rpm 1000
